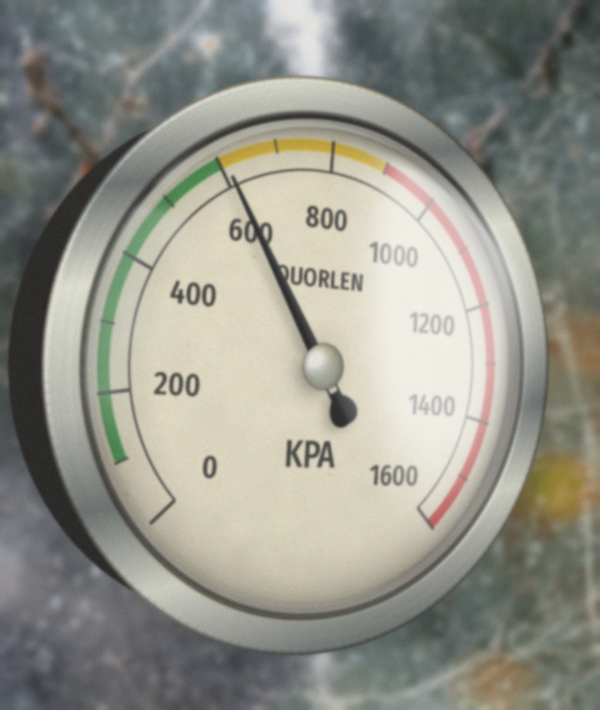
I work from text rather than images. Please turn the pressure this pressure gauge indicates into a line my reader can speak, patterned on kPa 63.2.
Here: kPa 600
